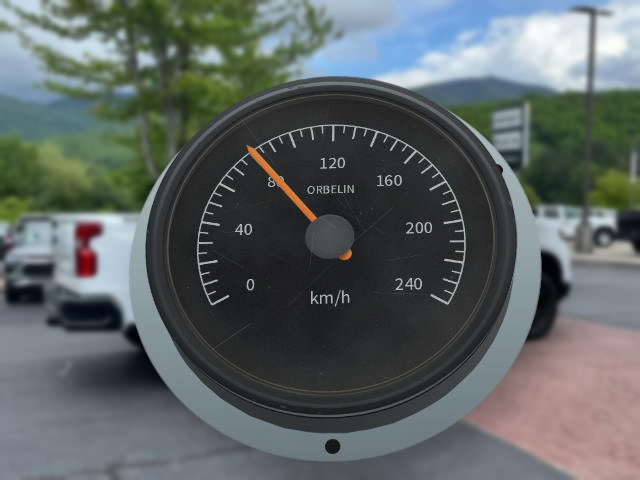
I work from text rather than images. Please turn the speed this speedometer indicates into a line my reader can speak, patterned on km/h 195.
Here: km/h 80
